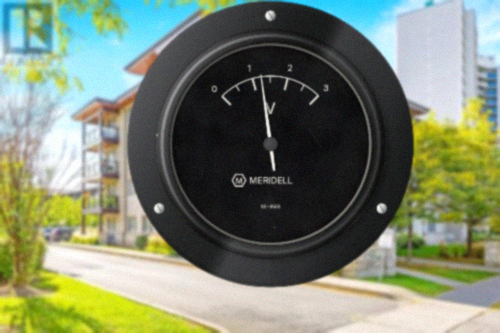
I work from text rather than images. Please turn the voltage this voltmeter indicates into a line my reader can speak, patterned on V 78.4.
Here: V 1.25
